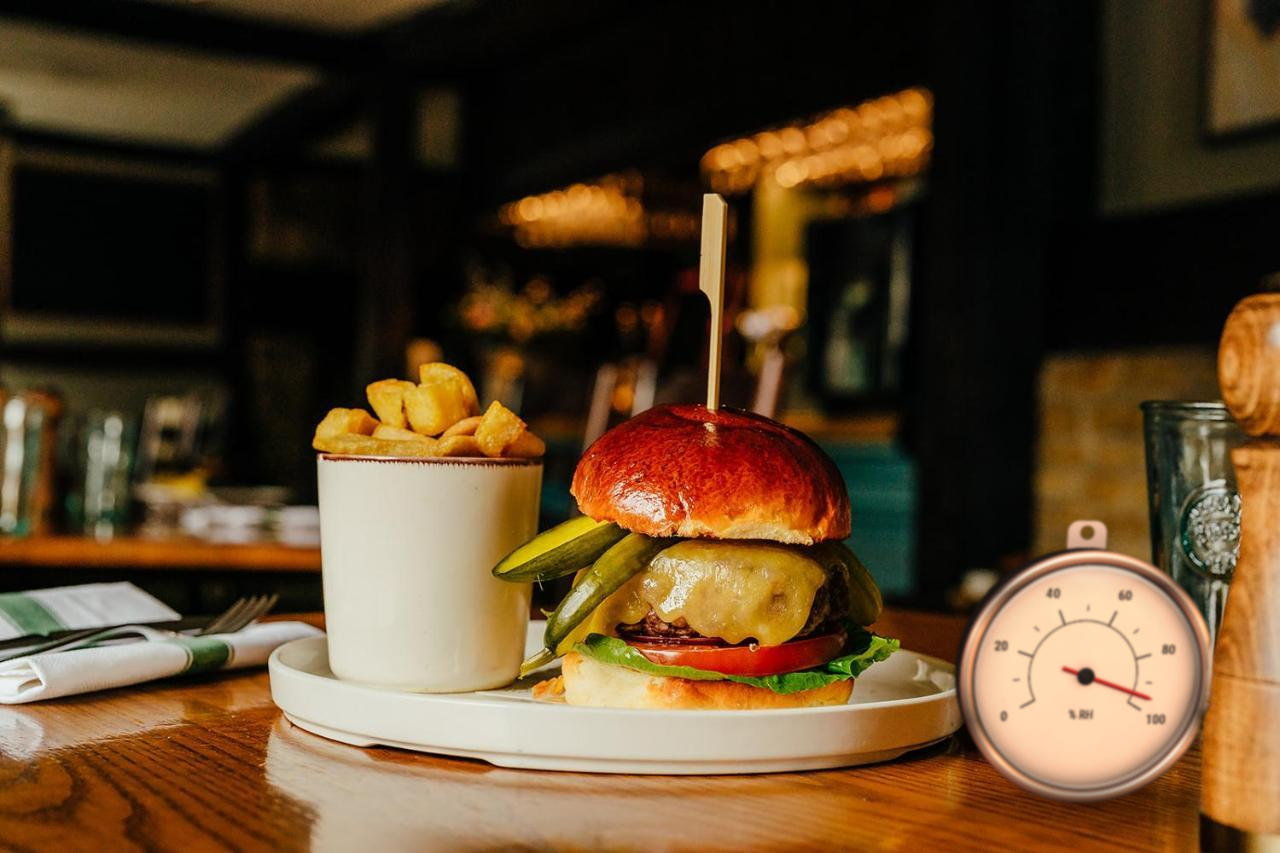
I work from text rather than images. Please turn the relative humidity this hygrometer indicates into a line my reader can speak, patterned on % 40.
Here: % 95
